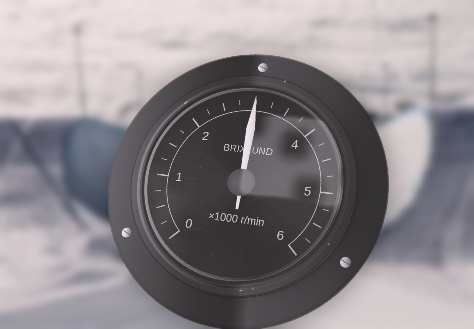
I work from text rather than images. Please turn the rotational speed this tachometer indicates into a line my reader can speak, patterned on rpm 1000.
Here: rpm 3000
